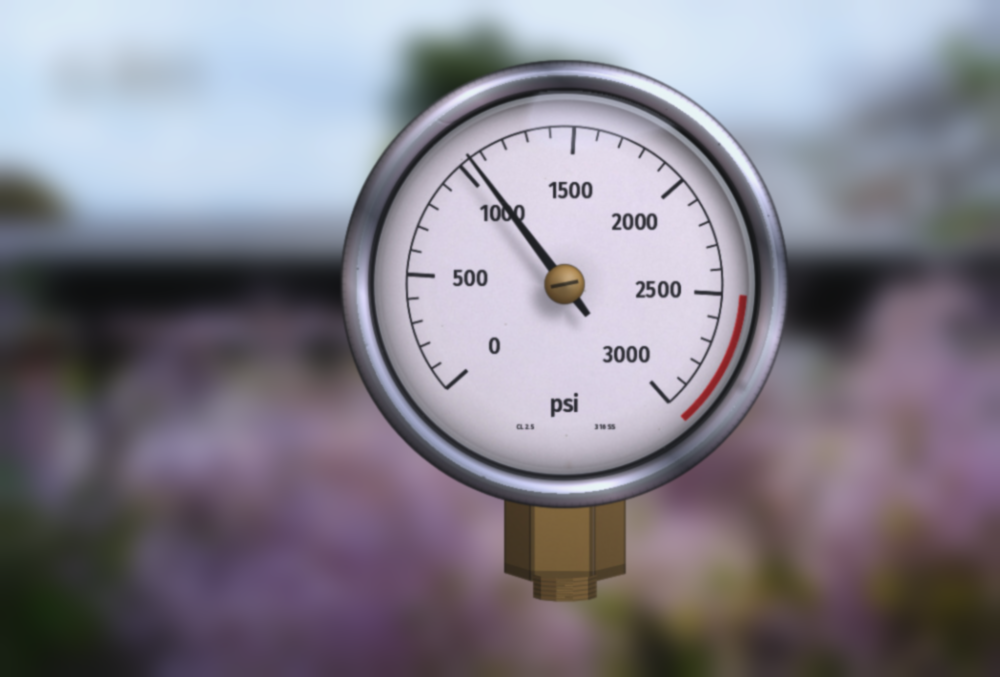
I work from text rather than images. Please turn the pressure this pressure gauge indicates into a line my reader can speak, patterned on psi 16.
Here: psi 1050
